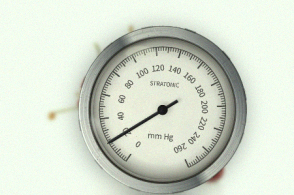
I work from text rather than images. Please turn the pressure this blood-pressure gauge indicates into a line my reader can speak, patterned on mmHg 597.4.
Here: mmHg 20
